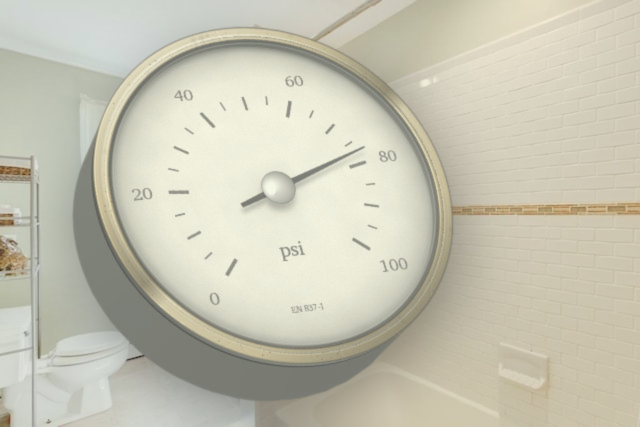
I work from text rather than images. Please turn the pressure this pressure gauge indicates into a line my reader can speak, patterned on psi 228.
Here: psi 77.5
